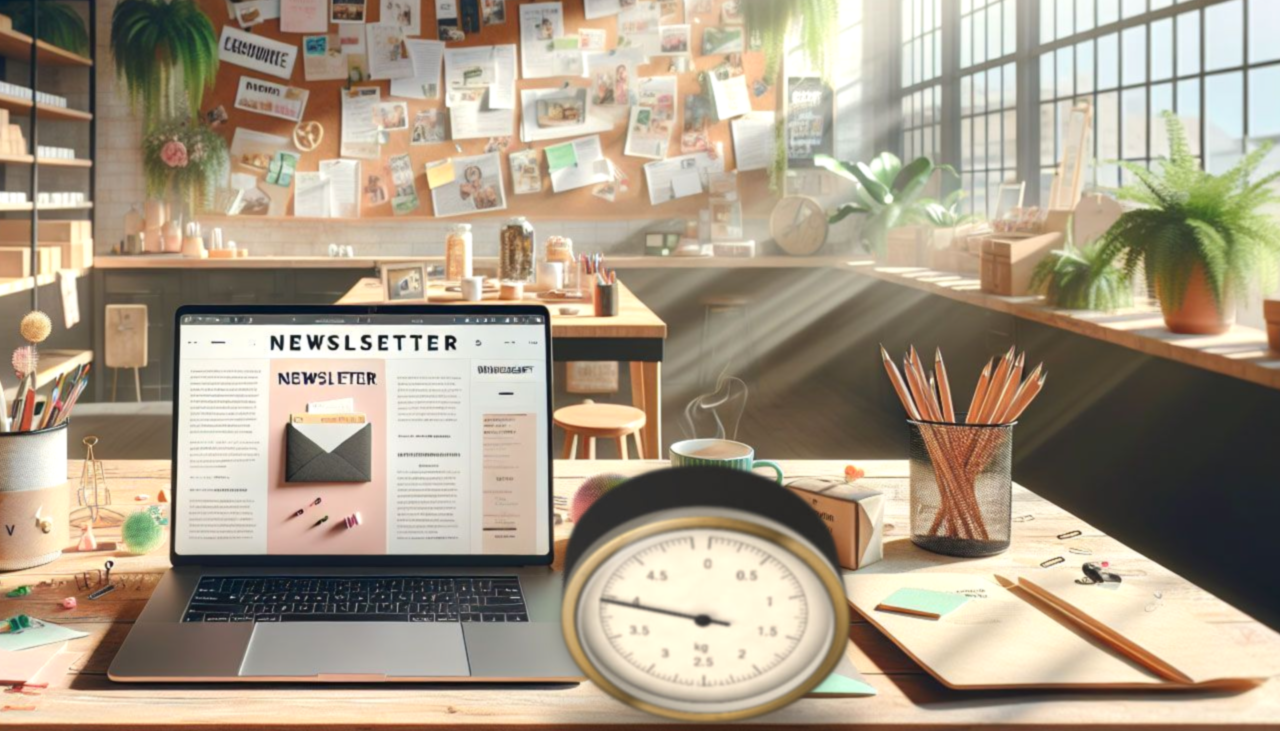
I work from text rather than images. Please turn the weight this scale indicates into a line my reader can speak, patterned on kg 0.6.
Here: kg 4
